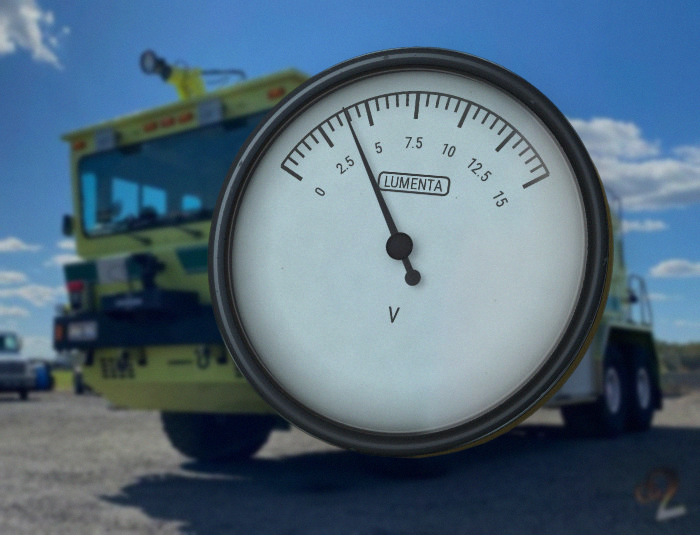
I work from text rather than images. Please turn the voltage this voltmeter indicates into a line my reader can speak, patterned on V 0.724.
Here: V 4
